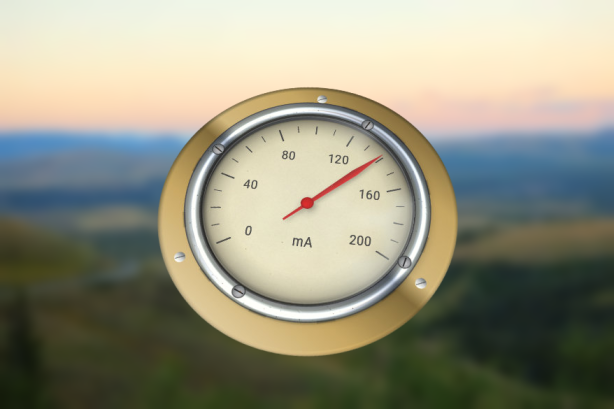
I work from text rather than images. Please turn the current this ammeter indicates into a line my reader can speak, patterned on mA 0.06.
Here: mA 140
